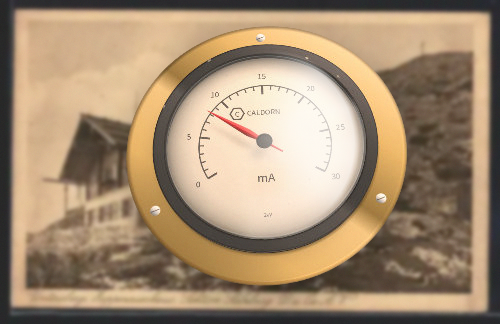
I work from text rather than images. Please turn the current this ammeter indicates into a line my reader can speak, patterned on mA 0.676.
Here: mA 8
